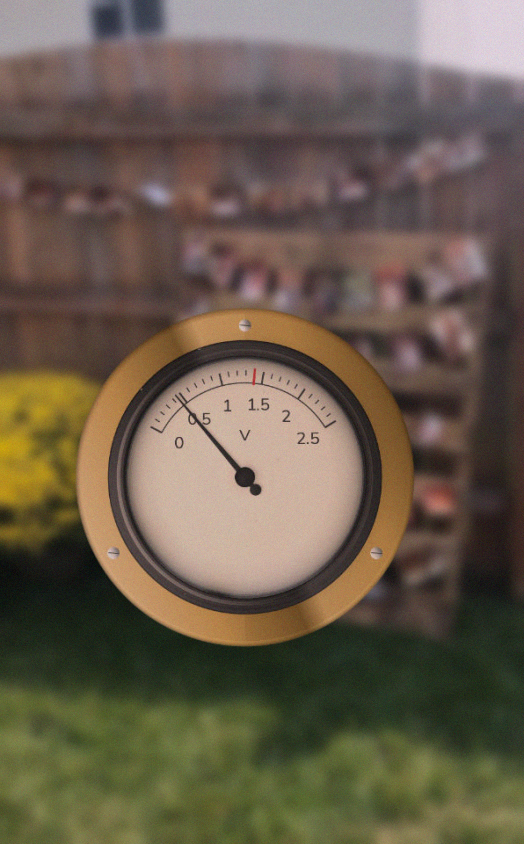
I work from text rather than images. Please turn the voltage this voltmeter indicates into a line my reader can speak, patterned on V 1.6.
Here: V 0.45
